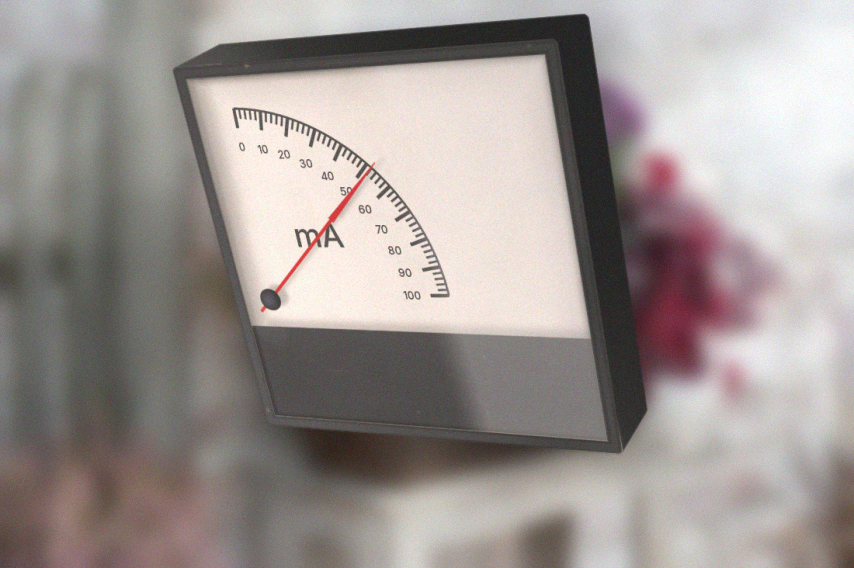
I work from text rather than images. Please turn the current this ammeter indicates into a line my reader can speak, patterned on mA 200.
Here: mA 52
